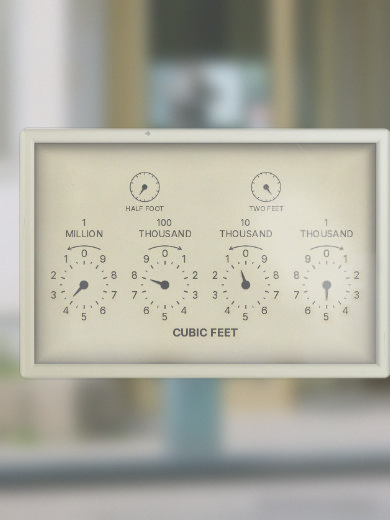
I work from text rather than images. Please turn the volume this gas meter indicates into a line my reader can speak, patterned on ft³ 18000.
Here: ft³ 380500
